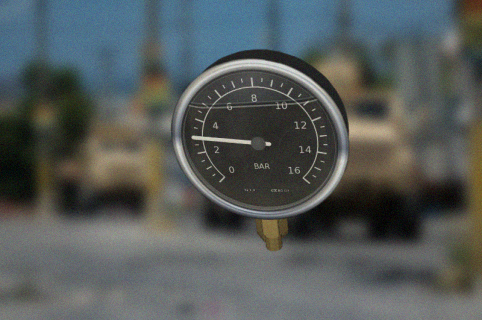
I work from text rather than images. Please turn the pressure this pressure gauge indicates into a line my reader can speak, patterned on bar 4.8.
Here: bar 3
